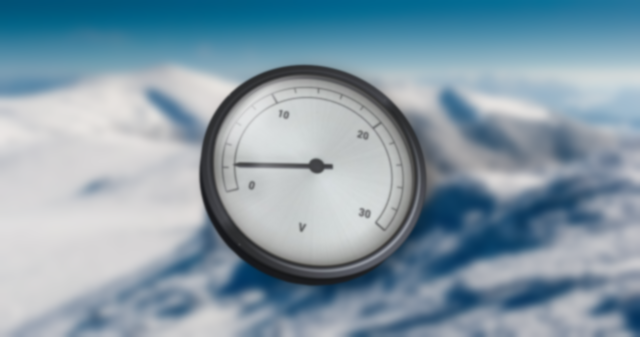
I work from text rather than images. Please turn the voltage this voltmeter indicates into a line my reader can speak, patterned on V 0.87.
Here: V 2
